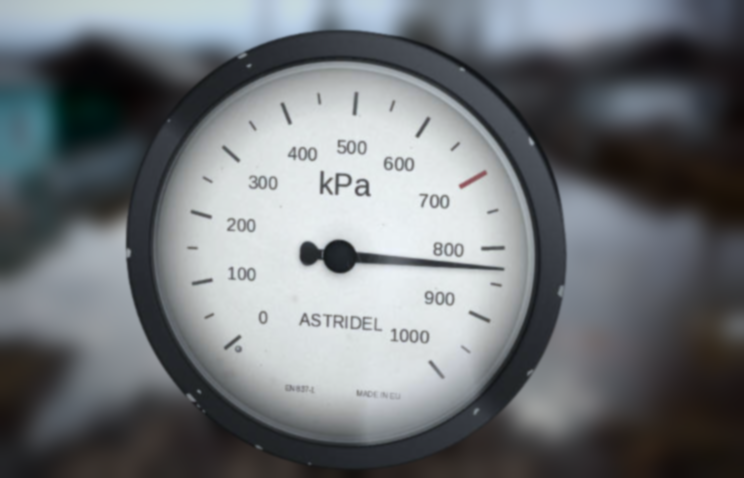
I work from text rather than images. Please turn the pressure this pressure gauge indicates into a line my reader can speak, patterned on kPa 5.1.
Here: kPa 825
